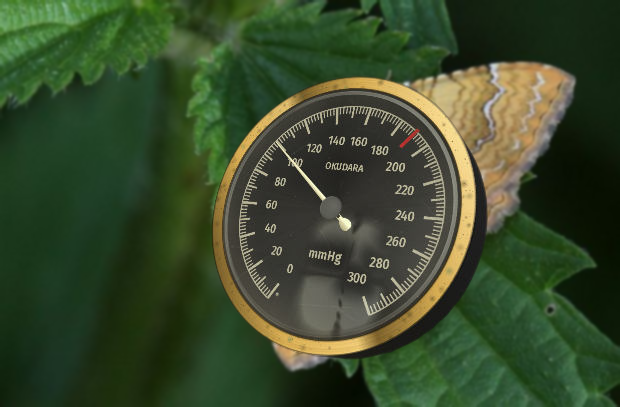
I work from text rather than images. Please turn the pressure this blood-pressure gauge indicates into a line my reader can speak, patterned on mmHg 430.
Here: mmHg 100
